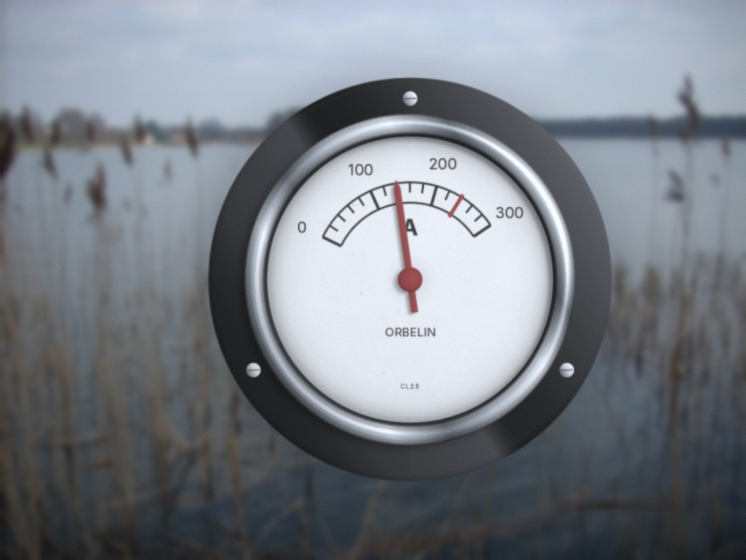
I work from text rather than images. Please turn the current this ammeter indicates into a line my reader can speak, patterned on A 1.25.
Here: A 140
